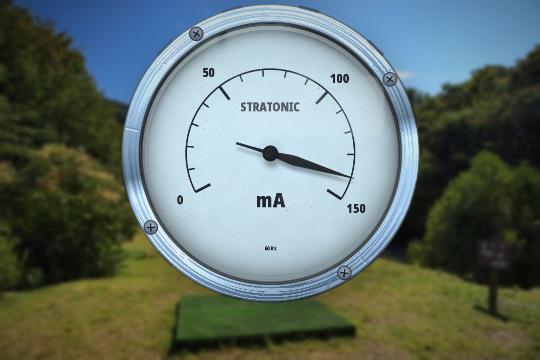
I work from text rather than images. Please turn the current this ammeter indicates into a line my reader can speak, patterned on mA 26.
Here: mA 140
